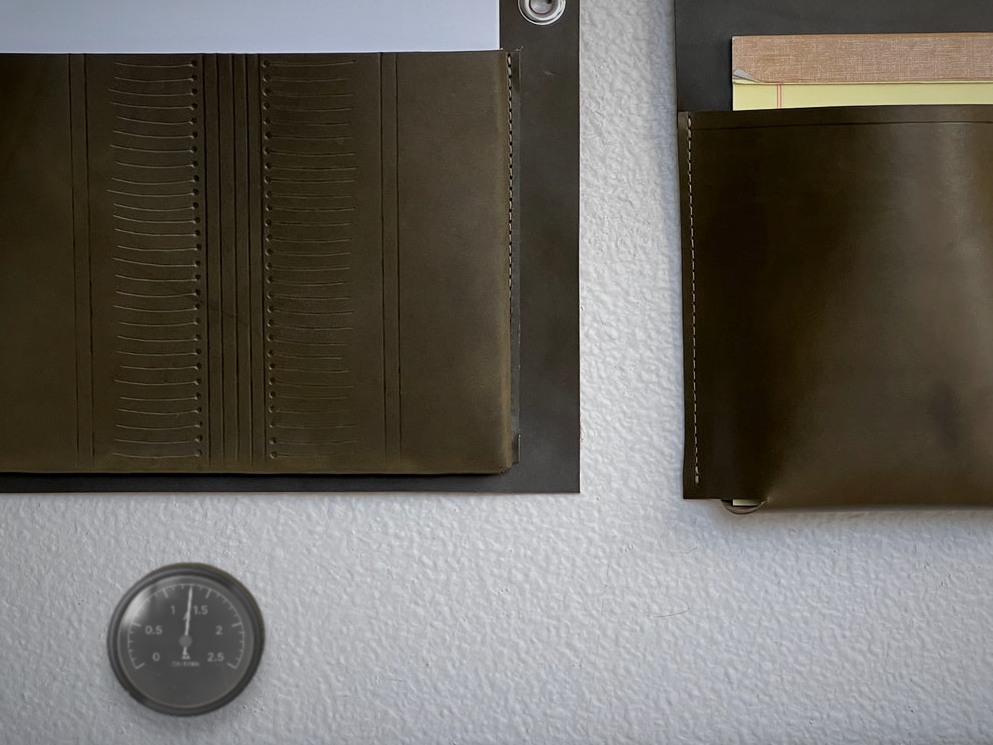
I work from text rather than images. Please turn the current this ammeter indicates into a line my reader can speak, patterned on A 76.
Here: A 1.3
